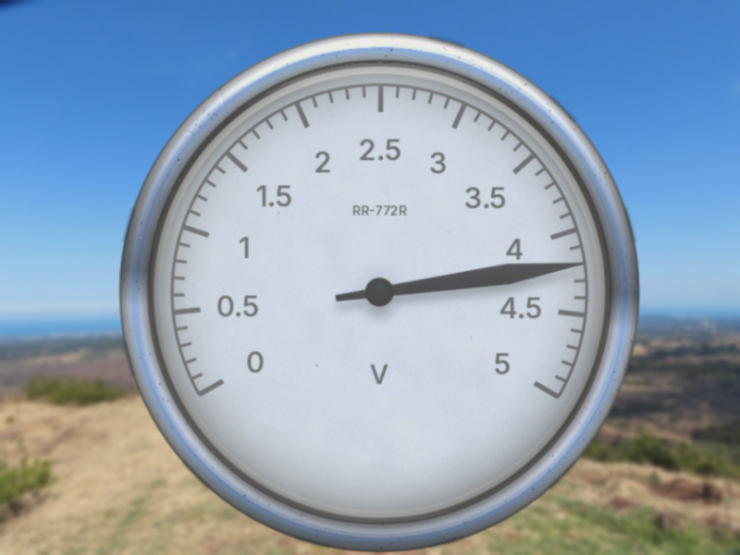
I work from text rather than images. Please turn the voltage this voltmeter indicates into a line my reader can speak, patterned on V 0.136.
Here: V 4.2
